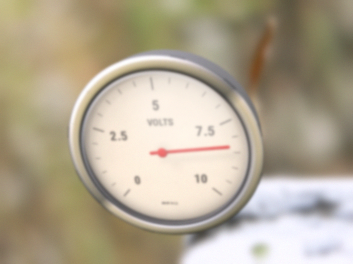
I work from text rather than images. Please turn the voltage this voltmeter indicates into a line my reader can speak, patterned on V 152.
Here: V 8.25
